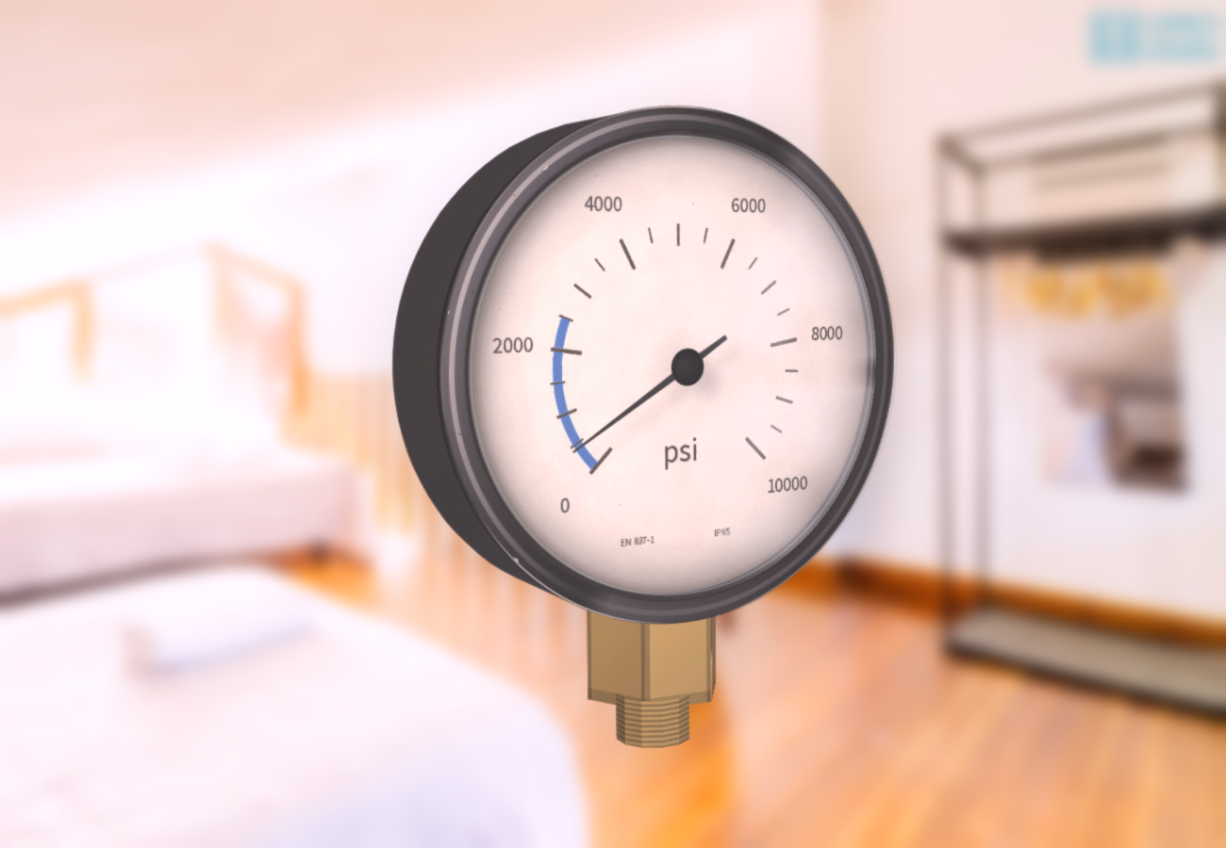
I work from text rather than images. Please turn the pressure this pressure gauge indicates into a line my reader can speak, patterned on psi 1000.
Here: psi 500
